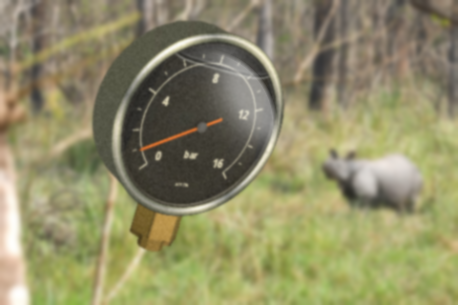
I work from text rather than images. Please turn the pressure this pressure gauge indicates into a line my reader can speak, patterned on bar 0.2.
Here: bar 1
